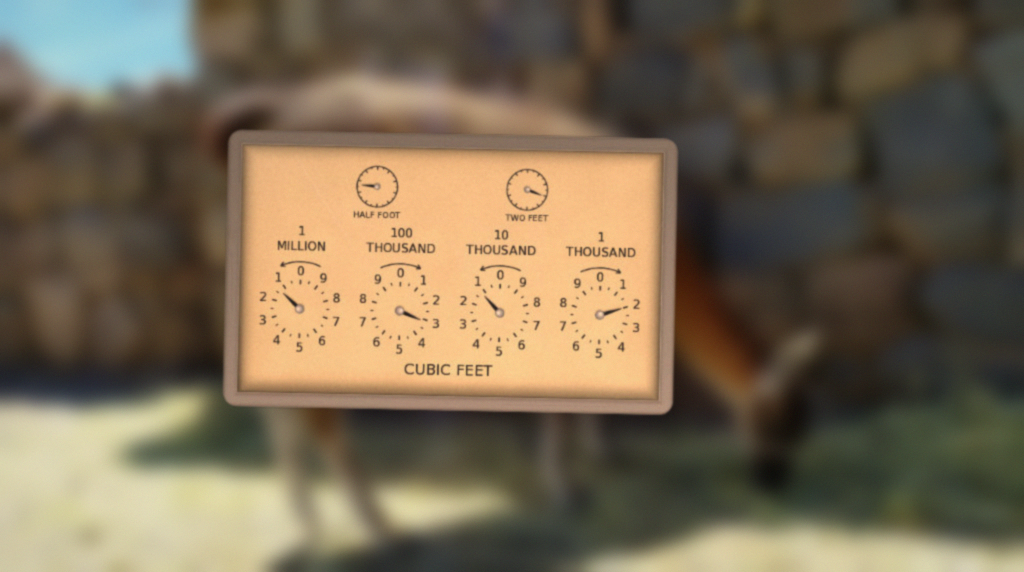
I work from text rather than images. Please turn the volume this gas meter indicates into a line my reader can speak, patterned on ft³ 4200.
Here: ft³ 131200
